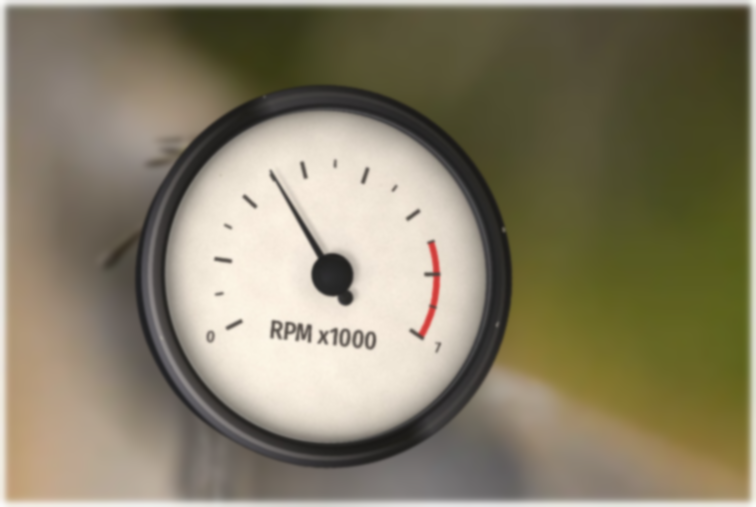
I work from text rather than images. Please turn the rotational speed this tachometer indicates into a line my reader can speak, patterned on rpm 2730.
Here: rpm 2500
